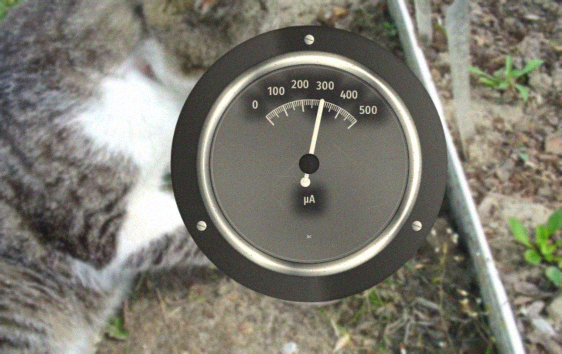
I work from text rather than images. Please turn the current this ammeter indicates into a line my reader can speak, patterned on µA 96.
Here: µA 300
